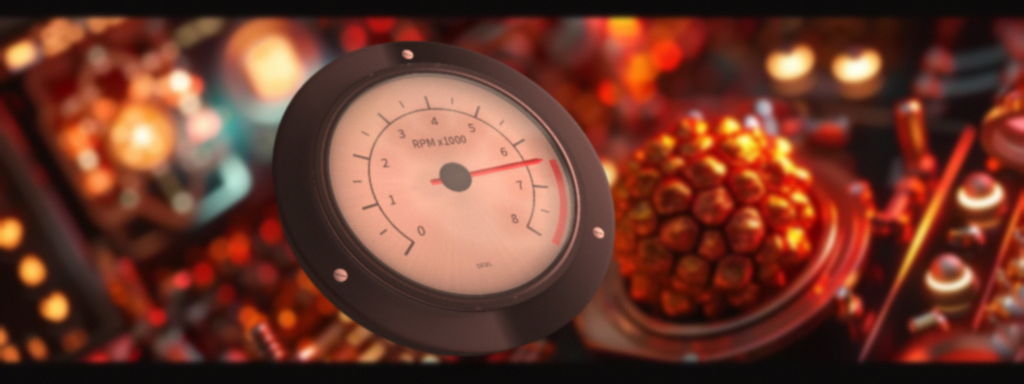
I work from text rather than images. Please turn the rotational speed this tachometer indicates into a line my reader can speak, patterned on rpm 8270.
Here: rpm 6500
